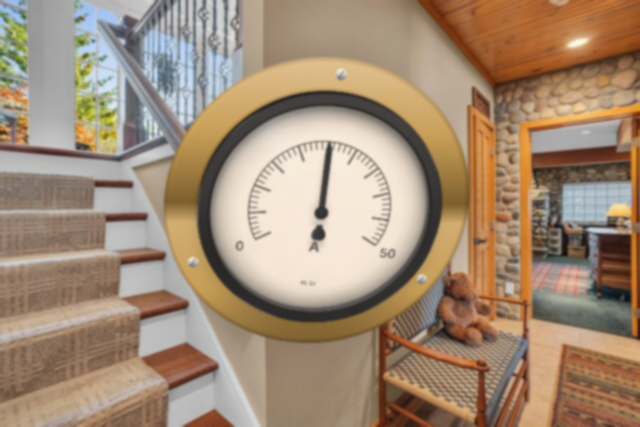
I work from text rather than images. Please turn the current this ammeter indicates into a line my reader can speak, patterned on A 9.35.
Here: A 25
